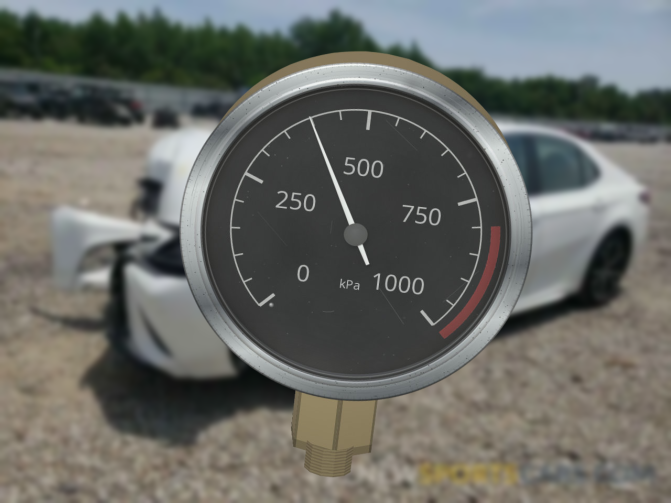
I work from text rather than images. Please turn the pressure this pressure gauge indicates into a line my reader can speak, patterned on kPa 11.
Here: kPa 400
